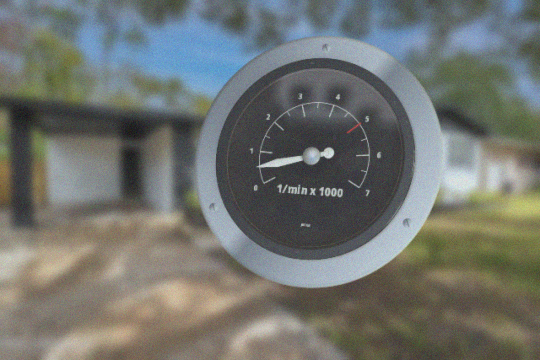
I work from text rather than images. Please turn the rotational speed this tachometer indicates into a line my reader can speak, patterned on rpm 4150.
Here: rpm 500
